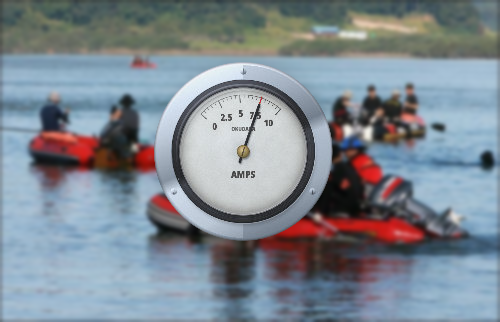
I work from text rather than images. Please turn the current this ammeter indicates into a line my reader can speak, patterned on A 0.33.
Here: A 7.5
